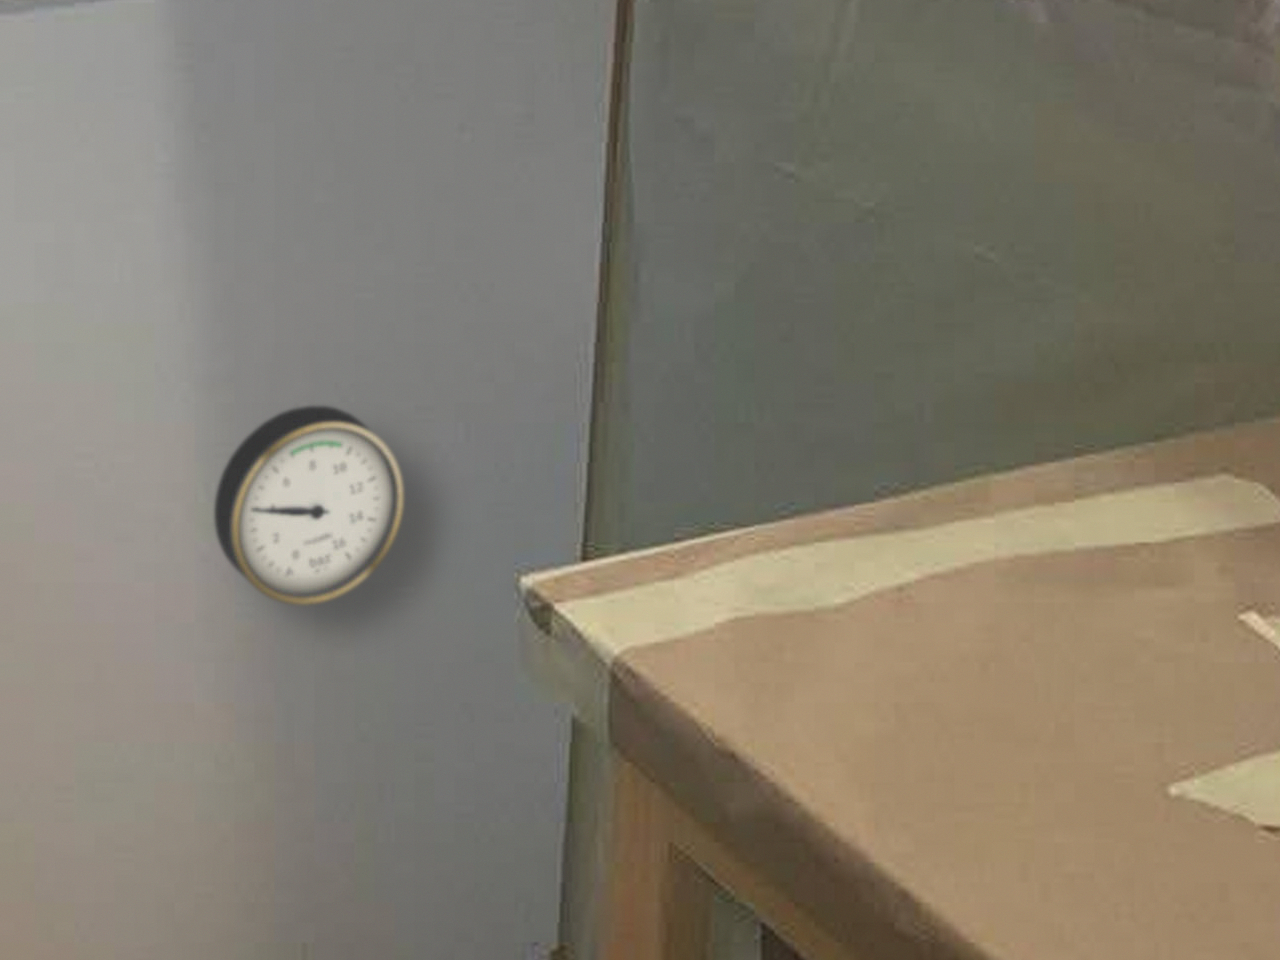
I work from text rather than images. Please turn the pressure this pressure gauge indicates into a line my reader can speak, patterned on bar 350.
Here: bar 4
